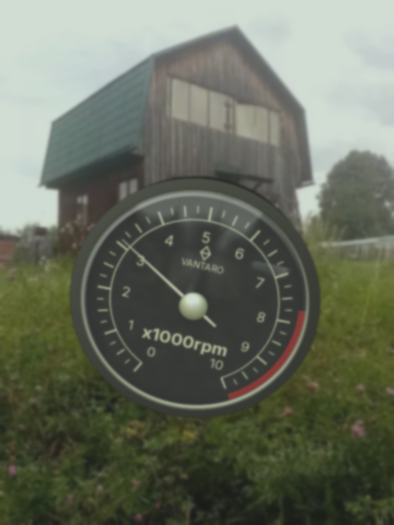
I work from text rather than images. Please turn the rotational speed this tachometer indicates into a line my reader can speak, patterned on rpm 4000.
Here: rpm 3125
